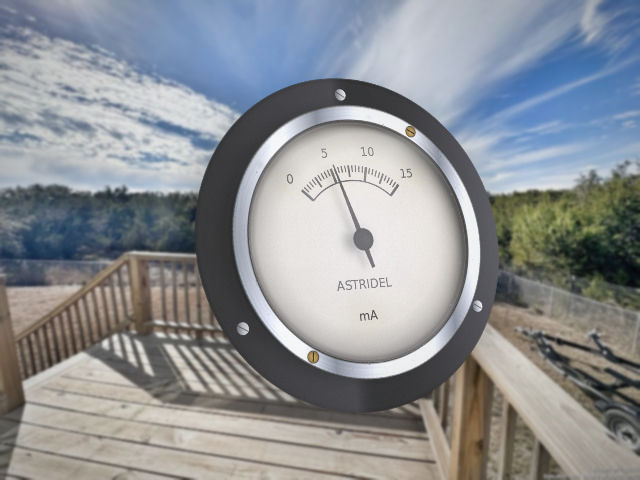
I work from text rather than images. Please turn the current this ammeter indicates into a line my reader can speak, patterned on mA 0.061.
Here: mA 5
